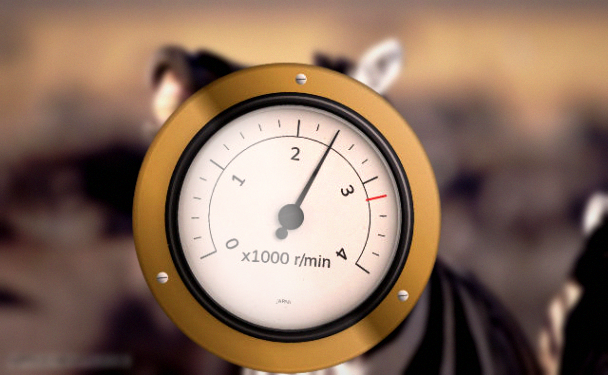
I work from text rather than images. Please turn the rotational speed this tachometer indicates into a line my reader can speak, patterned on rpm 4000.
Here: rpm 2400
